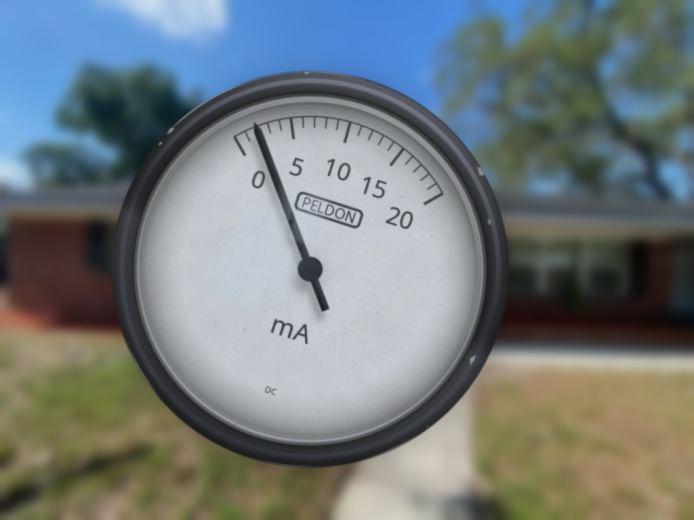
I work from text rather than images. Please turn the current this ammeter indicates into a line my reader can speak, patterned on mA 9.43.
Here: mA 2
